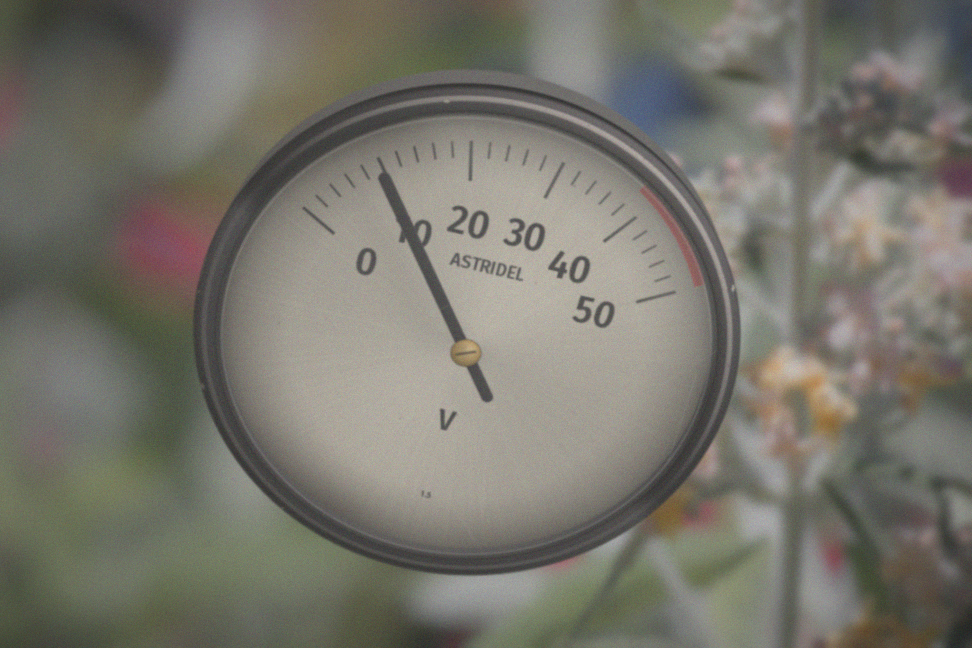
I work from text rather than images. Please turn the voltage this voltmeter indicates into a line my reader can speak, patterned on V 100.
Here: V 10
